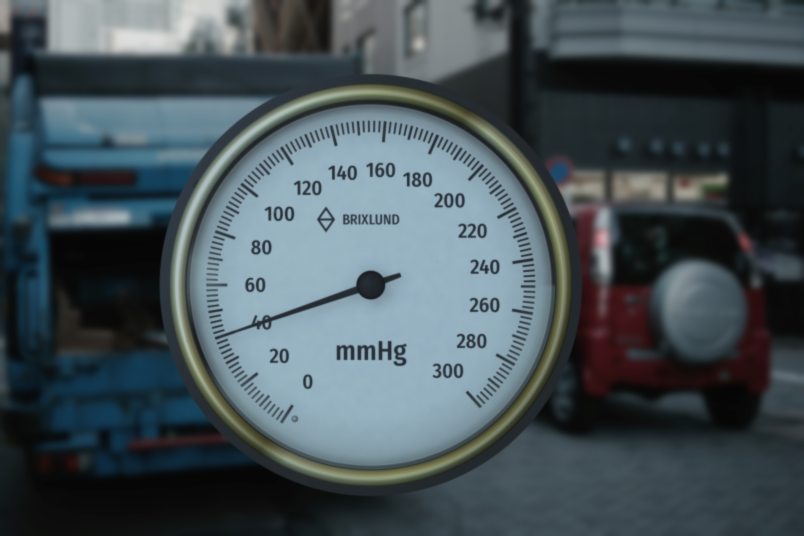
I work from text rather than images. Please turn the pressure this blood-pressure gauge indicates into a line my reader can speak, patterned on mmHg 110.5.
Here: mmHg 40
